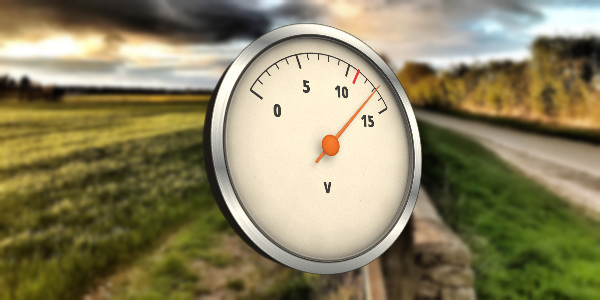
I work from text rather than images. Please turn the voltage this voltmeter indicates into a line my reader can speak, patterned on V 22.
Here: V 13
